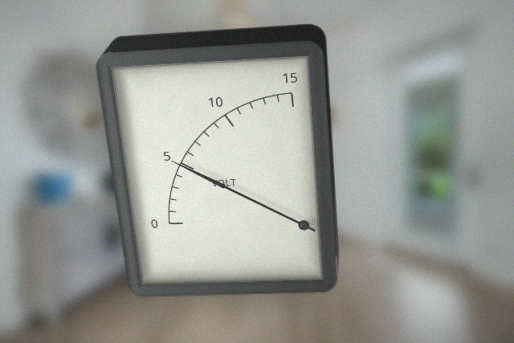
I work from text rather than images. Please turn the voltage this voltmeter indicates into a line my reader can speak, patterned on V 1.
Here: V 5
